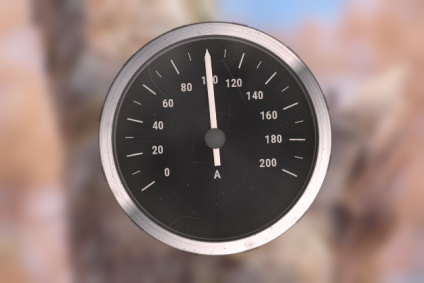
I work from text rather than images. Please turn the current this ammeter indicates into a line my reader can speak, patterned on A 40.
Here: A 100
